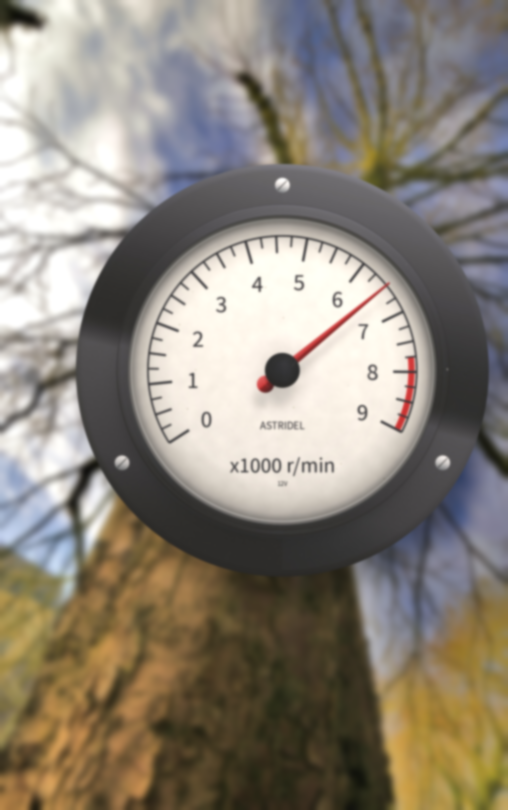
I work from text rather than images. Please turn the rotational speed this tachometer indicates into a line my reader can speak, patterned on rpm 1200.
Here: rpm 6500
